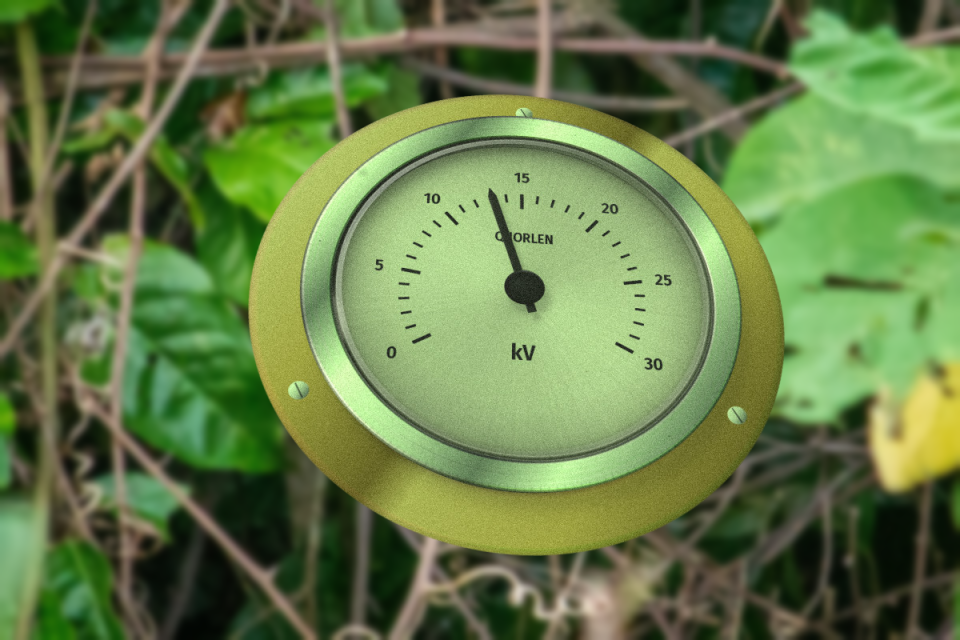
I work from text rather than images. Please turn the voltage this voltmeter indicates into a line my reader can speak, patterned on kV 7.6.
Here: kV 13
